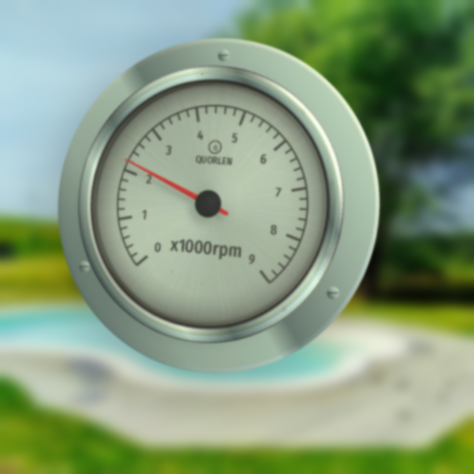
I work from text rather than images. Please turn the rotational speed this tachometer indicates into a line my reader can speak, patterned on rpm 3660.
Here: rpm 2200
